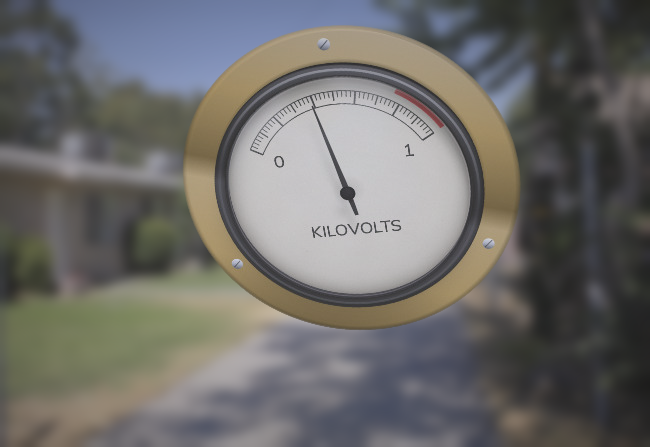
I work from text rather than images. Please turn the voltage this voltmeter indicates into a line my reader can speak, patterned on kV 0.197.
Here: kV 0.4
